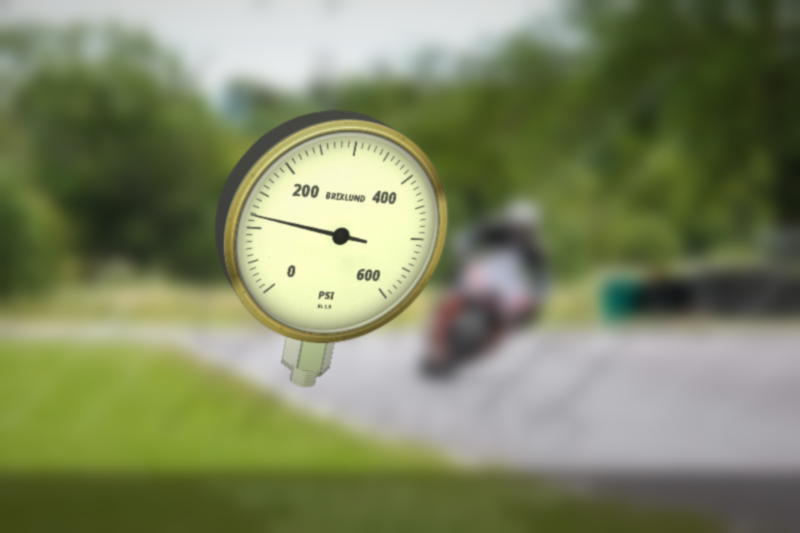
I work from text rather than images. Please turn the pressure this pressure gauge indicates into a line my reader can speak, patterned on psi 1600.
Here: psi 120
